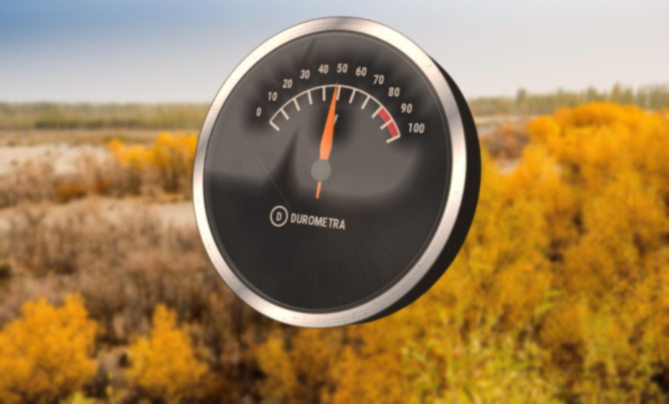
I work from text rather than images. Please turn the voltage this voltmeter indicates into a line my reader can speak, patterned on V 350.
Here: V 50
